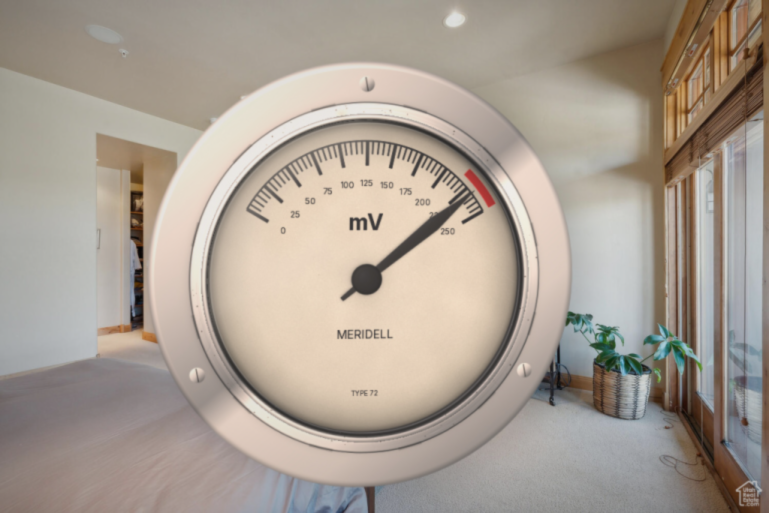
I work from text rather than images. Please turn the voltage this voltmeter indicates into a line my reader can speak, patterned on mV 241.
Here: mV 230
